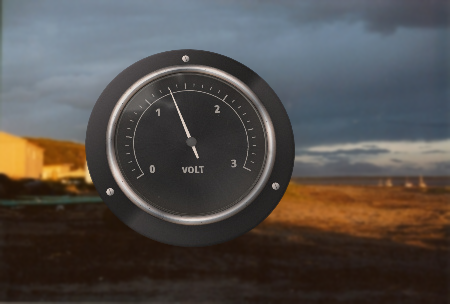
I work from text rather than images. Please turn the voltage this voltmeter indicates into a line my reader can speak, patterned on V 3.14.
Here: V 1.3
